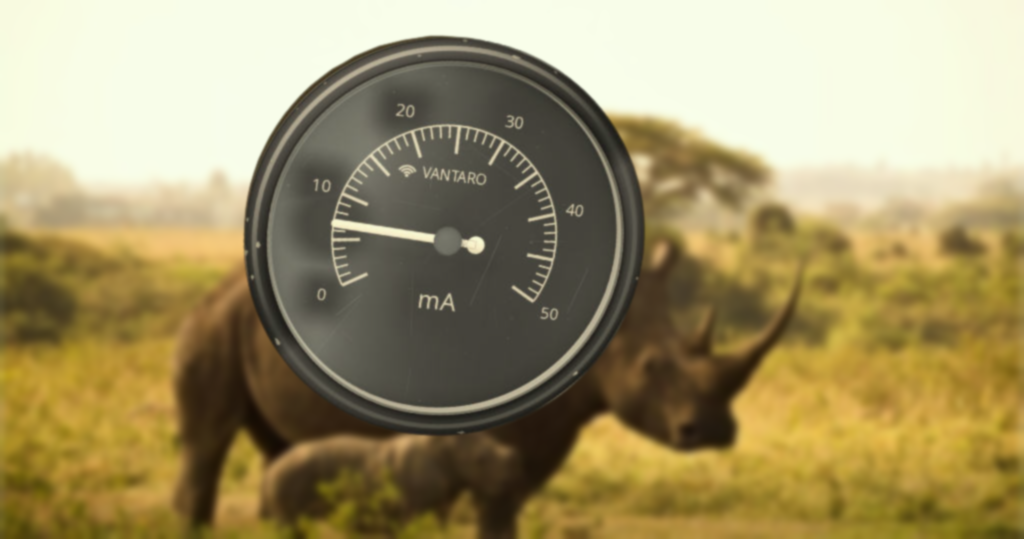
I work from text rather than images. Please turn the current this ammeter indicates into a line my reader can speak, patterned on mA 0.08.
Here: mA 7
